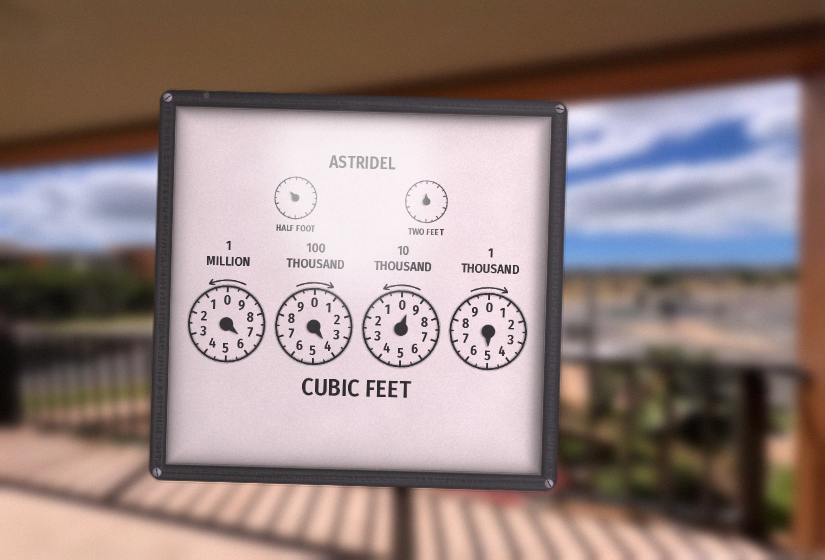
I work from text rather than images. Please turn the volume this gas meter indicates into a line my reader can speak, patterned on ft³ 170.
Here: ft³ 639500
